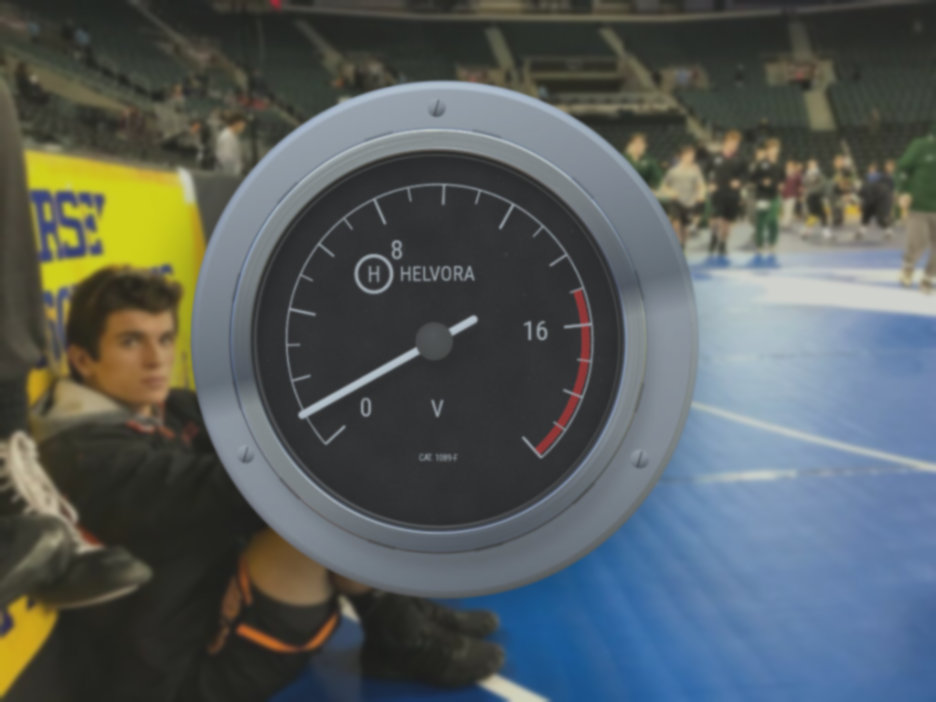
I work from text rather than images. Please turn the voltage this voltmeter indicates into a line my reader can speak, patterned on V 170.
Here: V 1
